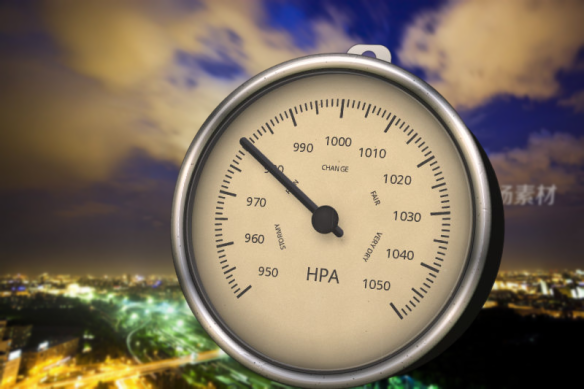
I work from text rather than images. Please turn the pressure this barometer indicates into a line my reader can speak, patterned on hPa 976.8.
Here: hPa 980
